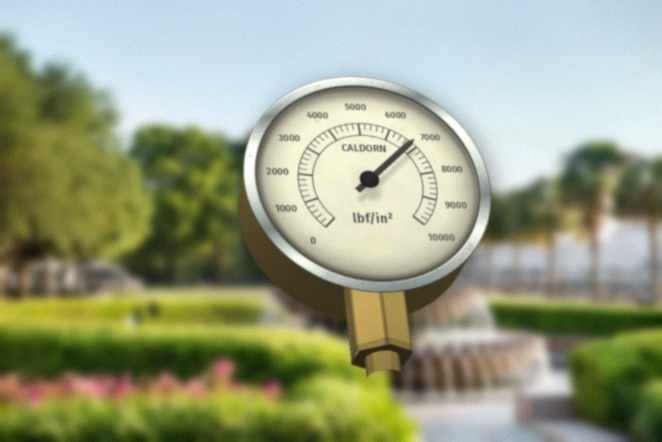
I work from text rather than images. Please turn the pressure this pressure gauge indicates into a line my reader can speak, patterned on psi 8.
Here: psi 6800
